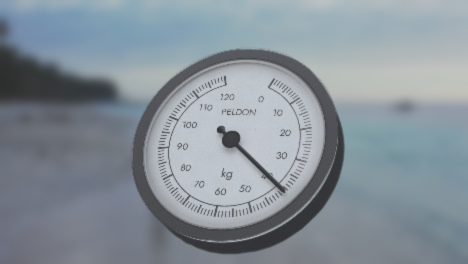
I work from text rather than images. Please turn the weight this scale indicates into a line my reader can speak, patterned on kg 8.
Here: kg 40
